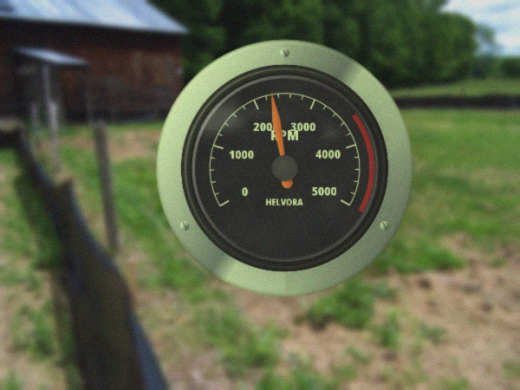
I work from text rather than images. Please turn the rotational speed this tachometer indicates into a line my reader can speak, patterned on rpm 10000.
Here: rpm 2300
